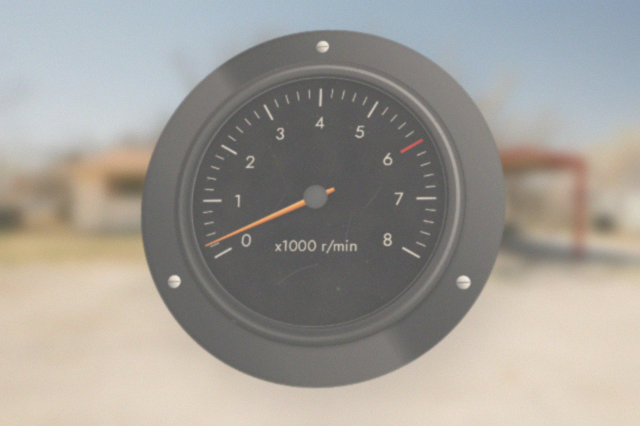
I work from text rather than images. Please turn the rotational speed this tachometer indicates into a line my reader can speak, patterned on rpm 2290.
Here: rpm 200
